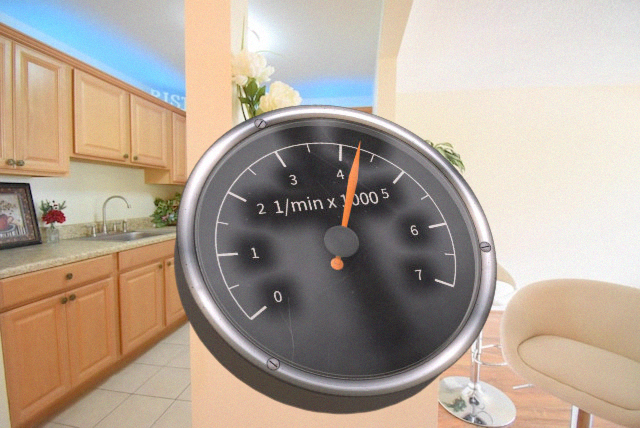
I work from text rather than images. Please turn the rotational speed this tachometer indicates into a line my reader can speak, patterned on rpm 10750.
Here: rpm 4250
